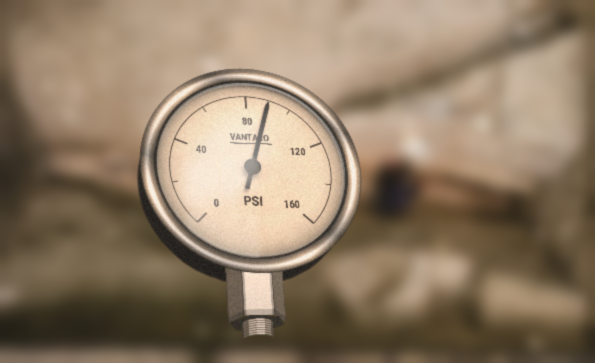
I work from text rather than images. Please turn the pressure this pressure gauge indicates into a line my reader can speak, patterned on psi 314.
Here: psi 90
